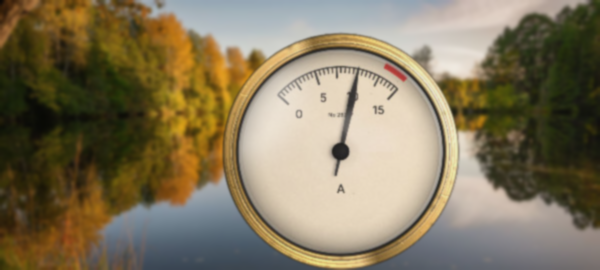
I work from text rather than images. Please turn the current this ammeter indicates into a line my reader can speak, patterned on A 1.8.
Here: A 10
